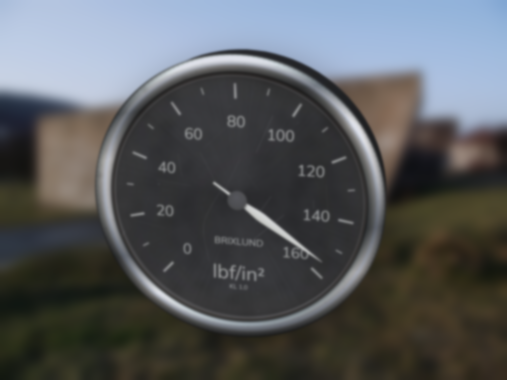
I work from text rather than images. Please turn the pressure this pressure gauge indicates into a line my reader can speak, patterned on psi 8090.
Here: psi 155
